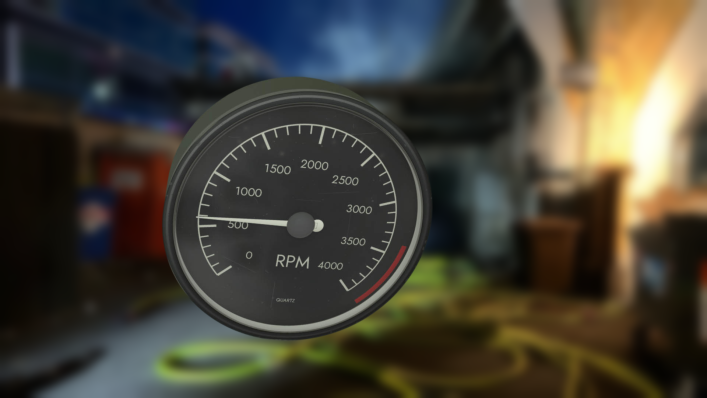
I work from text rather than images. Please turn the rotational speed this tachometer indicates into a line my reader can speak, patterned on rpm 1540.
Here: rpm 600
